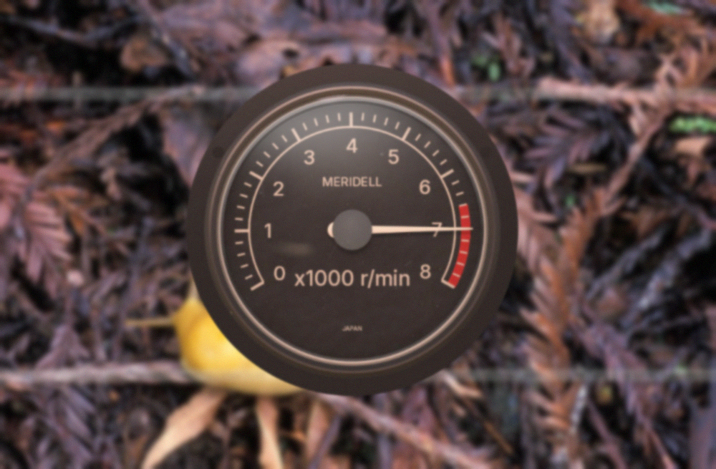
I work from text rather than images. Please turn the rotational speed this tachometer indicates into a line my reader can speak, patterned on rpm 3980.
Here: rpm 7000
